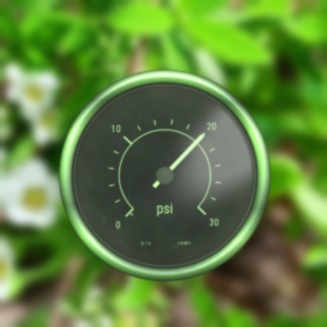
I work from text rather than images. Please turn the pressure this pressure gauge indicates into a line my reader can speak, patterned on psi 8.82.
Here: psi 20
